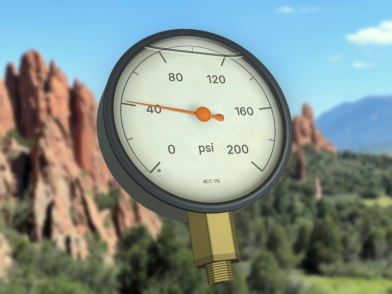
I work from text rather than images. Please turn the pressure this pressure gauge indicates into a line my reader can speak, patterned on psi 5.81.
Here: psi 40
